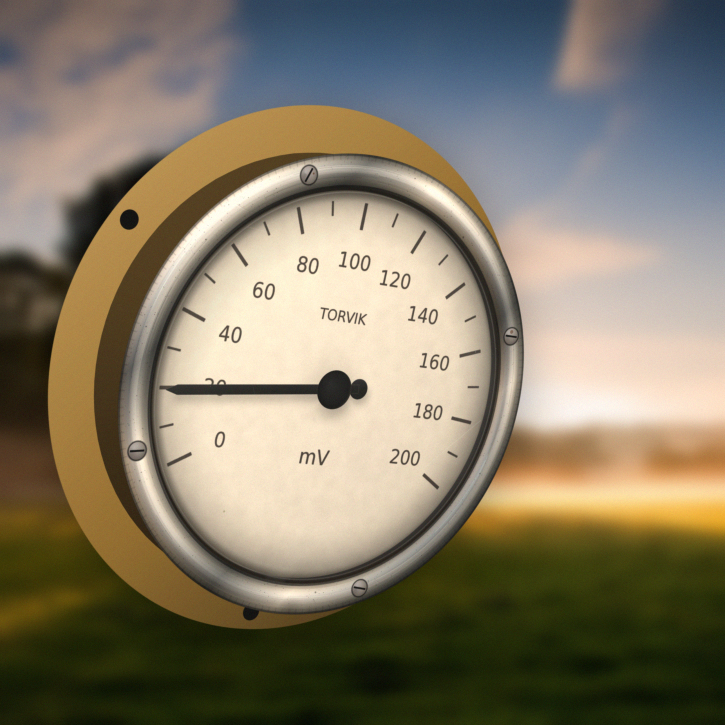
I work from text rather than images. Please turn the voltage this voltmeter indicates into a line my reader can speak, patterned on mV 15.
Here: mV 20
